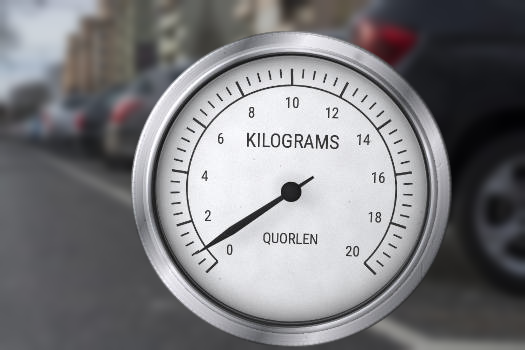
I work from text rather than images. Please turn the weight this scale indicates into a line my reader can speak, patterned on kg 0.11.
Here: kg 0.8
